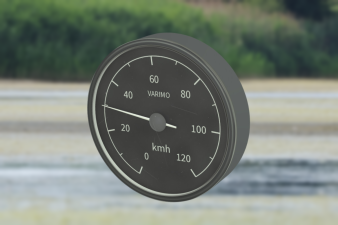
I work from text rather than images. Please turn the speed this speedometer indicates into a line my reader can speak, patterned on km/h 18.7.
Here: km/h 30
